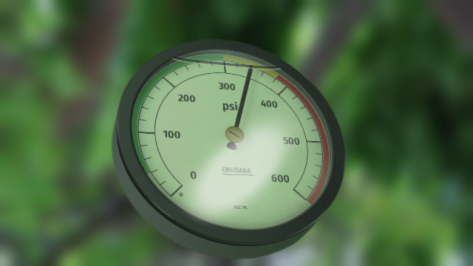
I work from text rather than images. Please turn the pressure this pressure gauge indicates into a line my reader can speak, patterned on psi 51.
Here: psi 340
